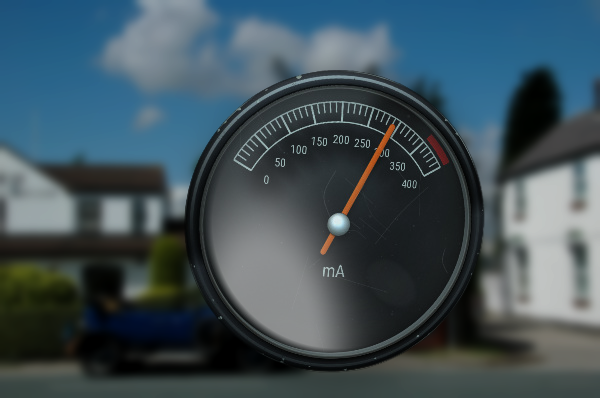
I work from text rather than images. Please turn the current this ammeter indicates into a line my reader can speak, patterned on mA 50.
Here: mA 290
